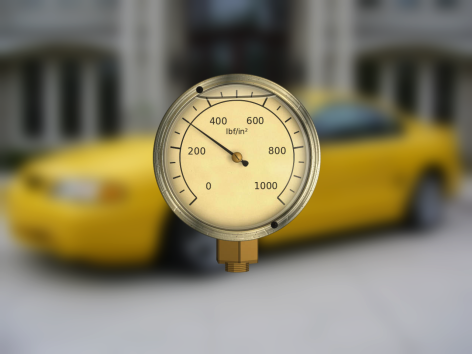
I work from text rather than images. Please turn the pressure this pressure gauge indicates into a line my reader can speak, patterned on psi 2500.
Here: psi 300
